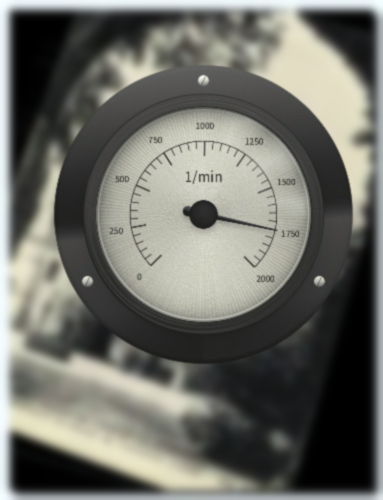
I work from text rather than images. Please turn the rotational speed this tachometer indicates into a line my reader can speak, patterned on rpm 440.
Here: rpm 1750
